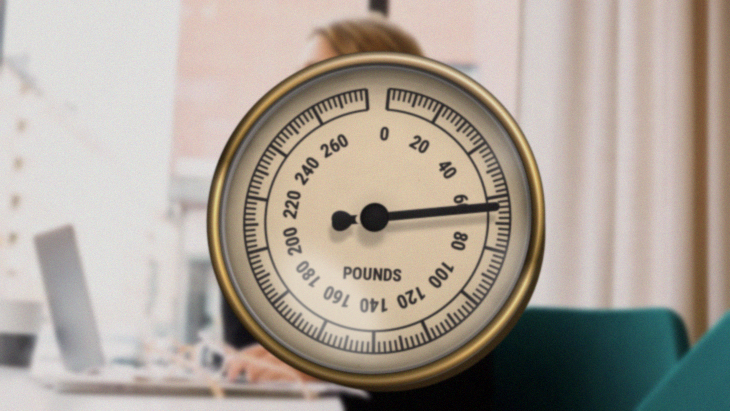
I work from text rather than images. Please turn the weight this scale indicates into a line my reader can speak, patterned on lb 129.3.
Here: lb 64
